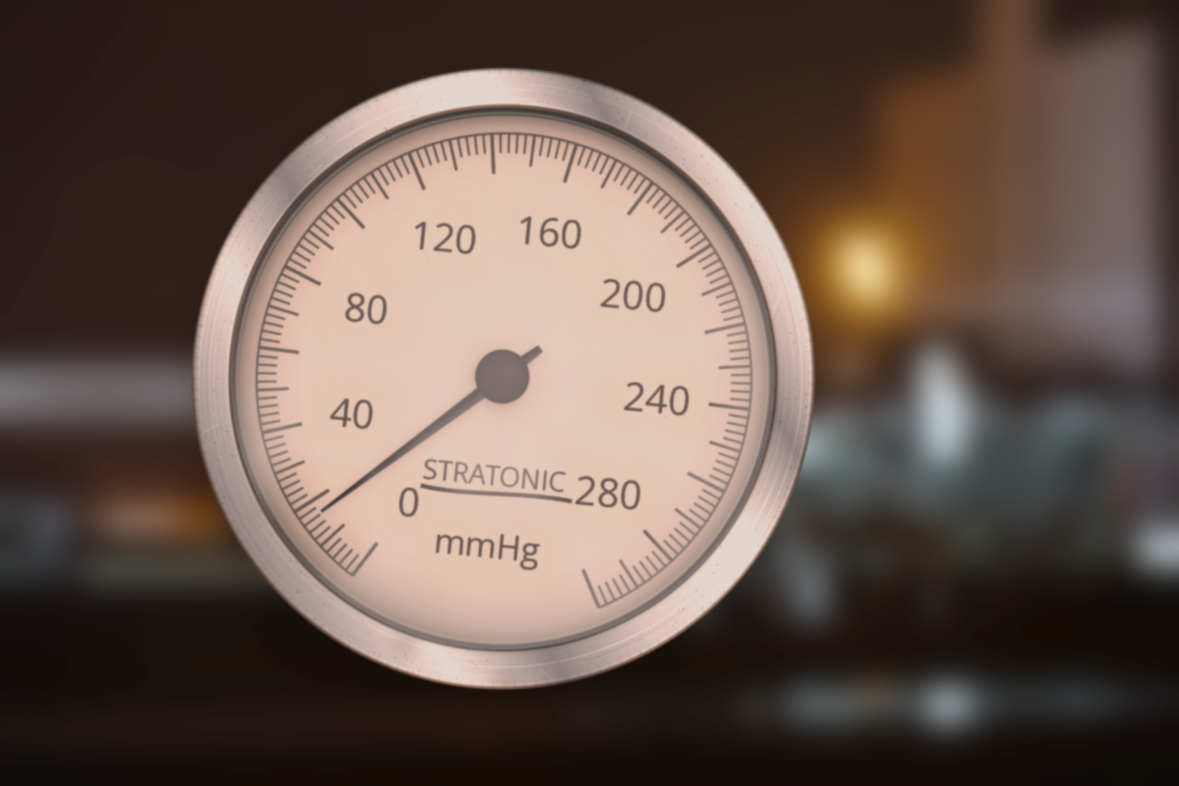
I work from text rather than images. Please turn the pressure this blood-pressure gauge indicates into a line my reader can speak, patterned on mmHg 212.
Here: mmHg 16
